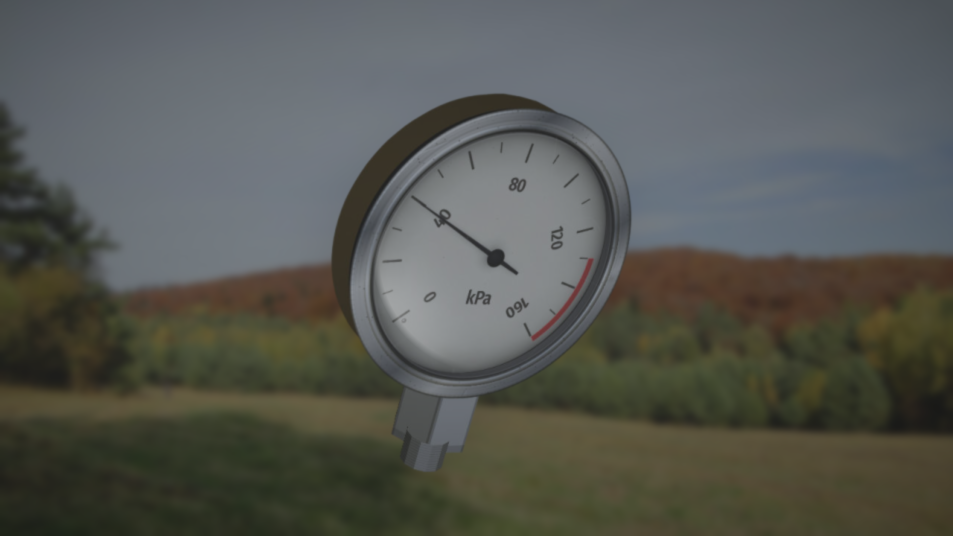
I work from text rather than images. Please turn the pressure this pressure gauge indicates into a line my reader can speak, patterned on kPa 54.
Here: kPa 40
